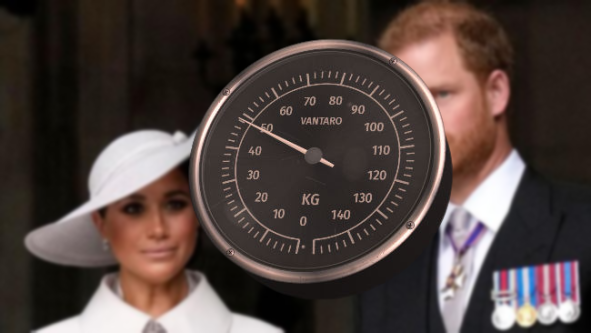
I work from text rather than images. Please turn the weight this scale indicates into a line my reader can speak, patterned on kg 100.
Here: kg 48
